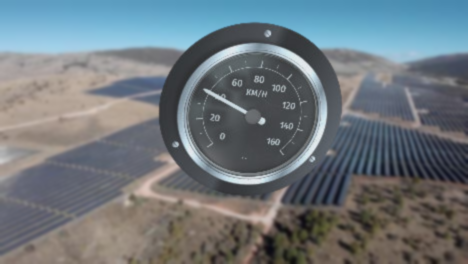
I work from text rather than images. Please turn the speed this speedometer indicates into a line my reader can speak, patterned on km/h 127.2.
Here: km/h 40
